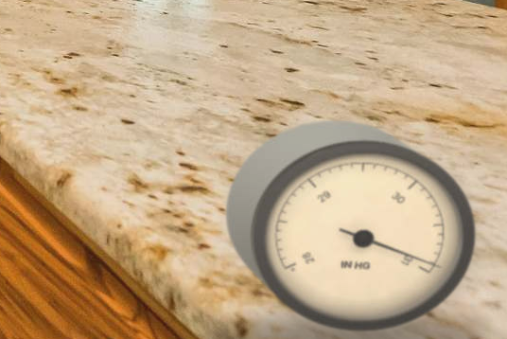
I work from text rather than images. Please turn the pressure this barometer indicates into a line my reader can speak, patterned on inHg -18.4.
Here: inHg 30.9
